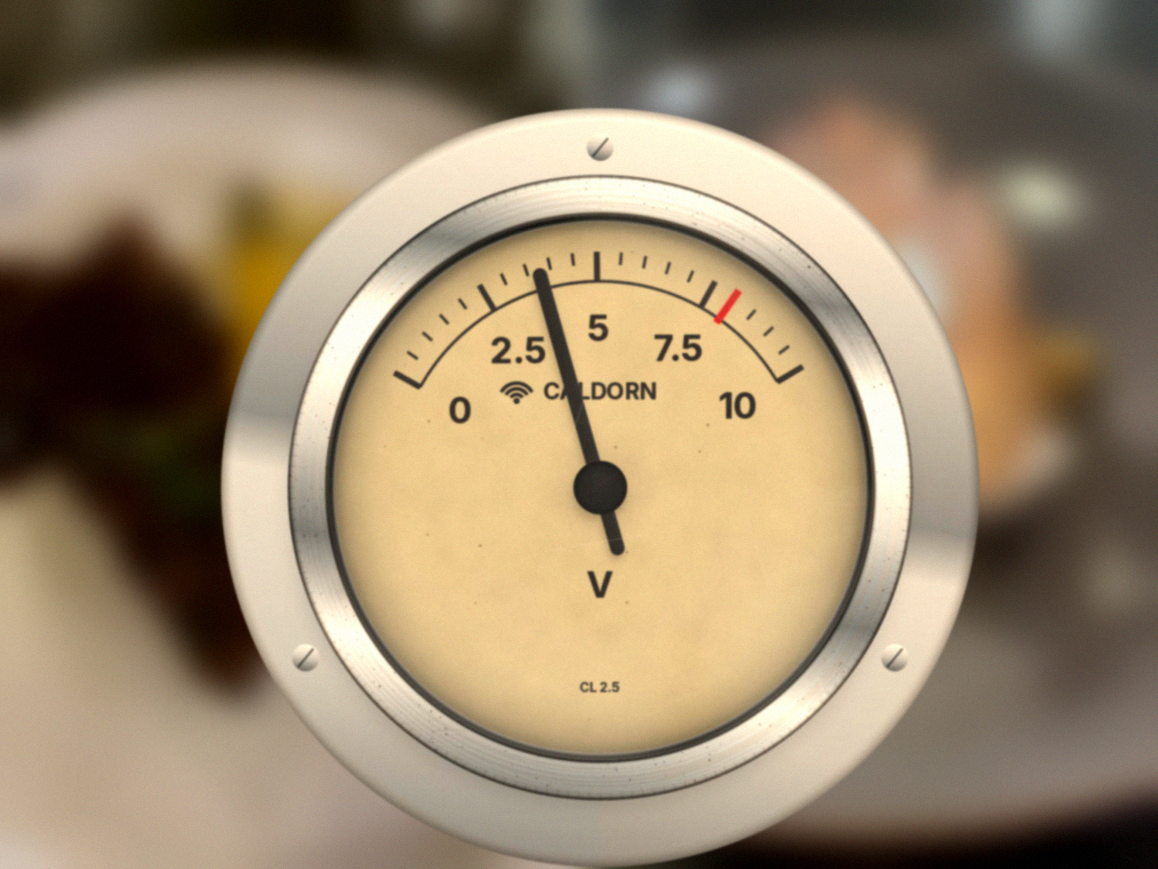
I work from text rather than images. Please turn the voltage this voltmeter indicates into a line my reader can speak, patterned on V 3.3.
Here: V 3.75
